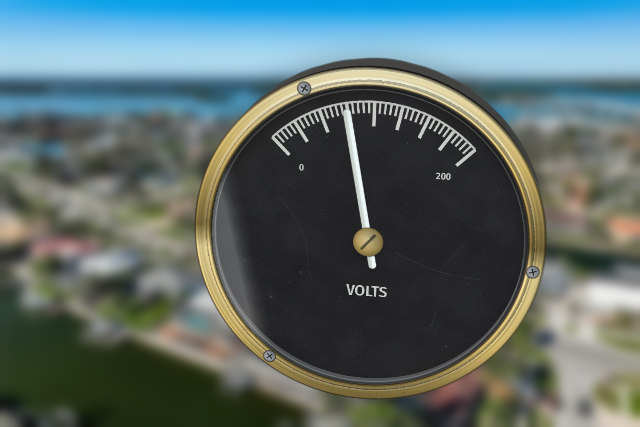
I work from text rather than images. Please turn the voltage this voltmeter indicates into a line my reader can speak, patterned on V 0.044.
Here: V 75
